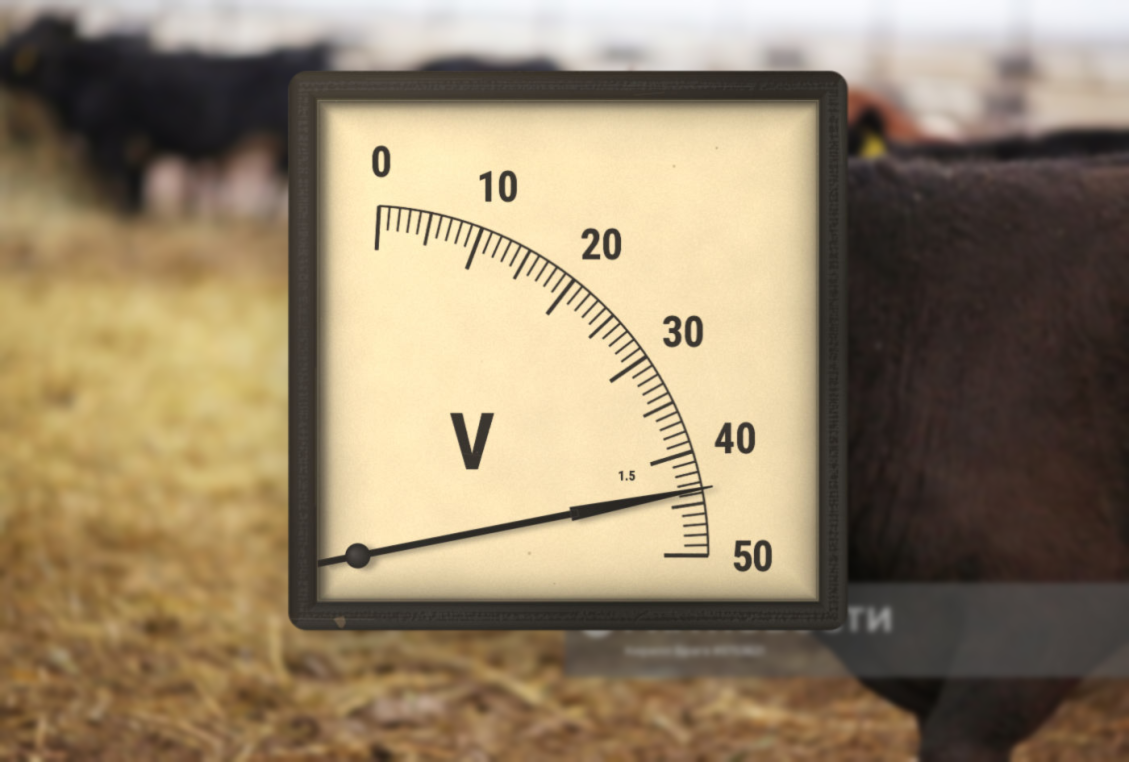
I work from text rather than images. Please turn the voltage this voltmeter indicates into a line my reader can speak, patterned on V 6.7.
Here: V 43.5
